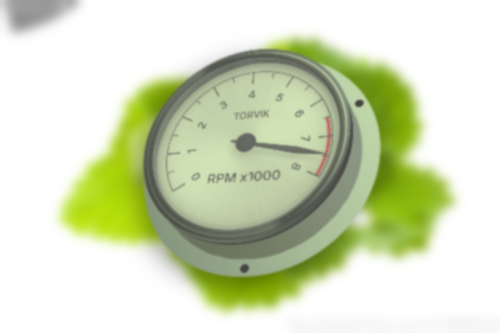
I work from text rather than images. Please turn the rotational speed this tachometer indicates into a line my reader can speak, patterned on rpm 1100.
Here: rpm 7500
